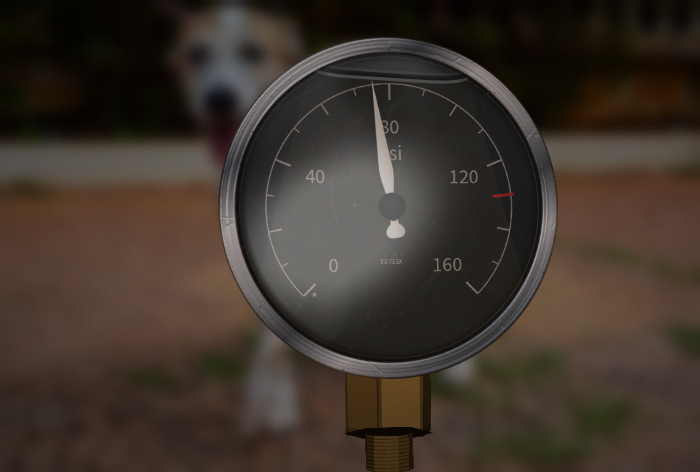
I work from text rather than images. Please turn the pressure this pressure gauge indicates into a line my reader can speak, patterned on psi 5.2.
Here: psi 75
